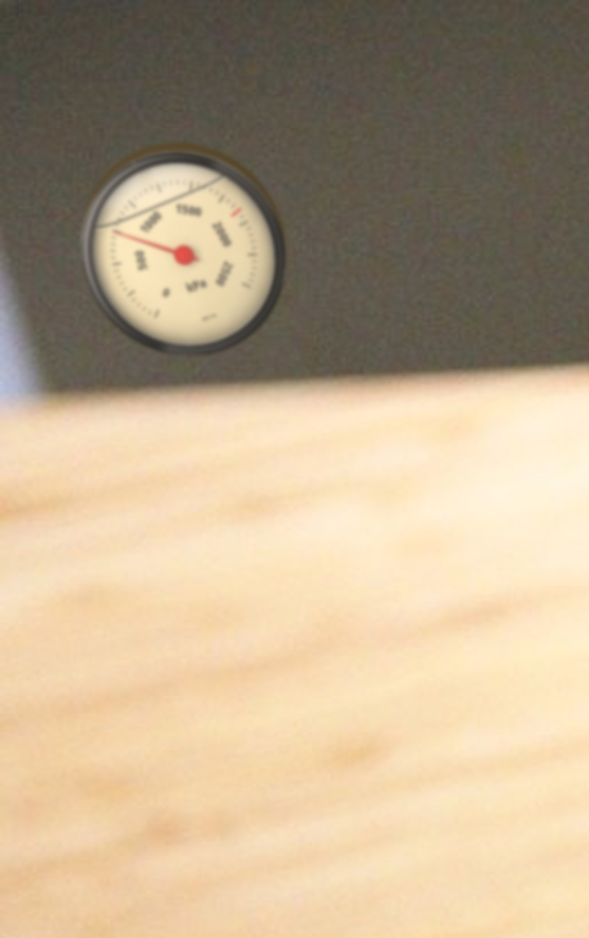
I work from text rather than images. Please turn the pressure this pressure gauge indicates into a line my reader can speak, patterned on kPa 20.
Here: kPa 750
